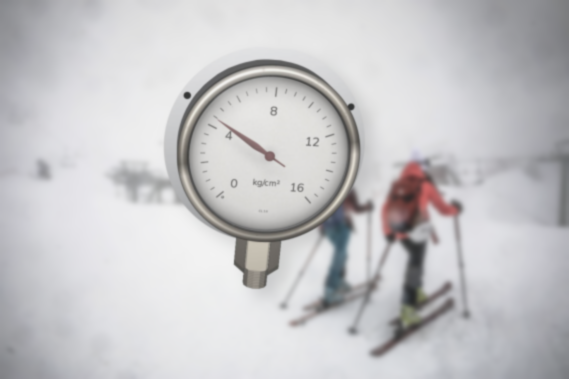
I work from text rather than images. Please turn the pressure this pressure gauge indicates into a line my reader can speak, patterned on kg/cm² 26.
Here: kg/cm² 4.5
